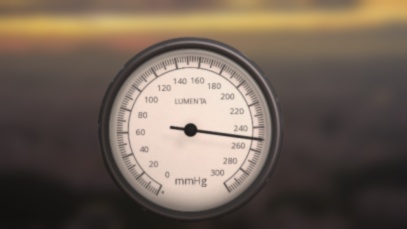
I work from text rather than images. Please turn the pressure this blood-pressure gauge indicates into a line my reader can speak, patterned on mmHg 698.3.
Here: mmHg 250
